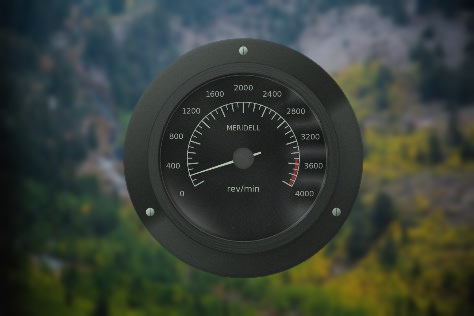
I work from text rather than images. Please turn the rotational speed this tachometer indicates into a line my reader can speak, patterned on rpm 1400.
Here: rpm 200
